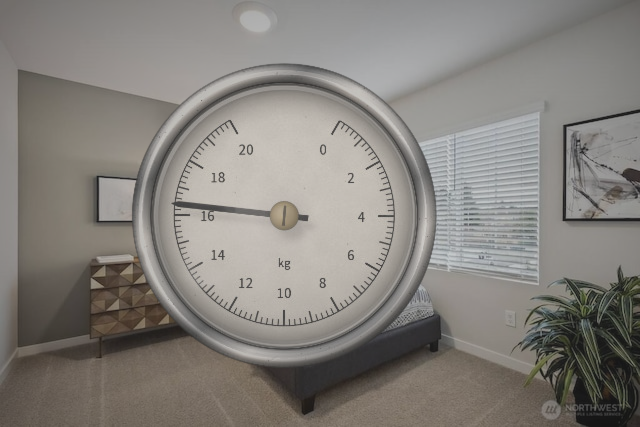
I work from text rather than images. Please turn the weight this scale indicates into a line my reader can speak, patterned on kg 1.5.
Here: kg 16.4
